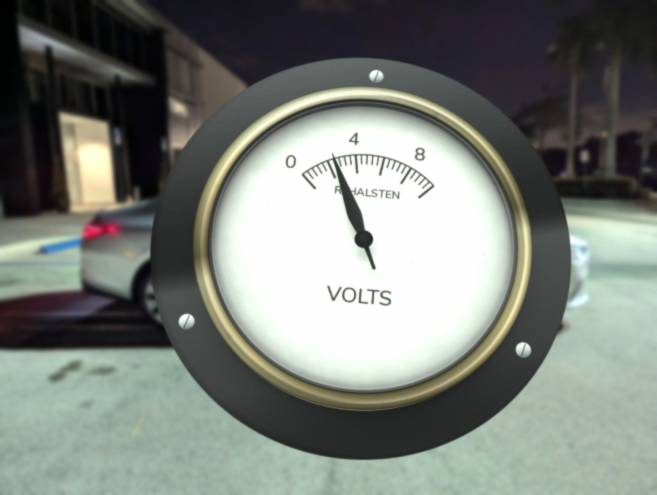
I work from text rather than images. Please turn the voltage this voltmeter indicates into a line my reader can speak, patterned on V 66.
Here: V 2.4
